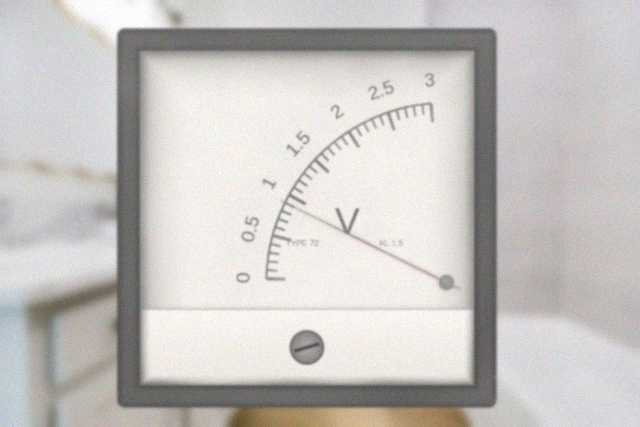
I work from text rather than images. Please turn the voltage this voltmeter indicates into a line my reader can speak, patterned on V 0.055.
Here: V 0.9
